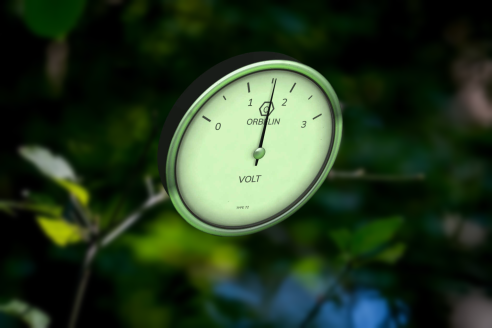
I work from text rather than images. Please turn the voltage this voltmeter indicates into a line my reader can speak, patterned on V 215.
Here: V 1.5
